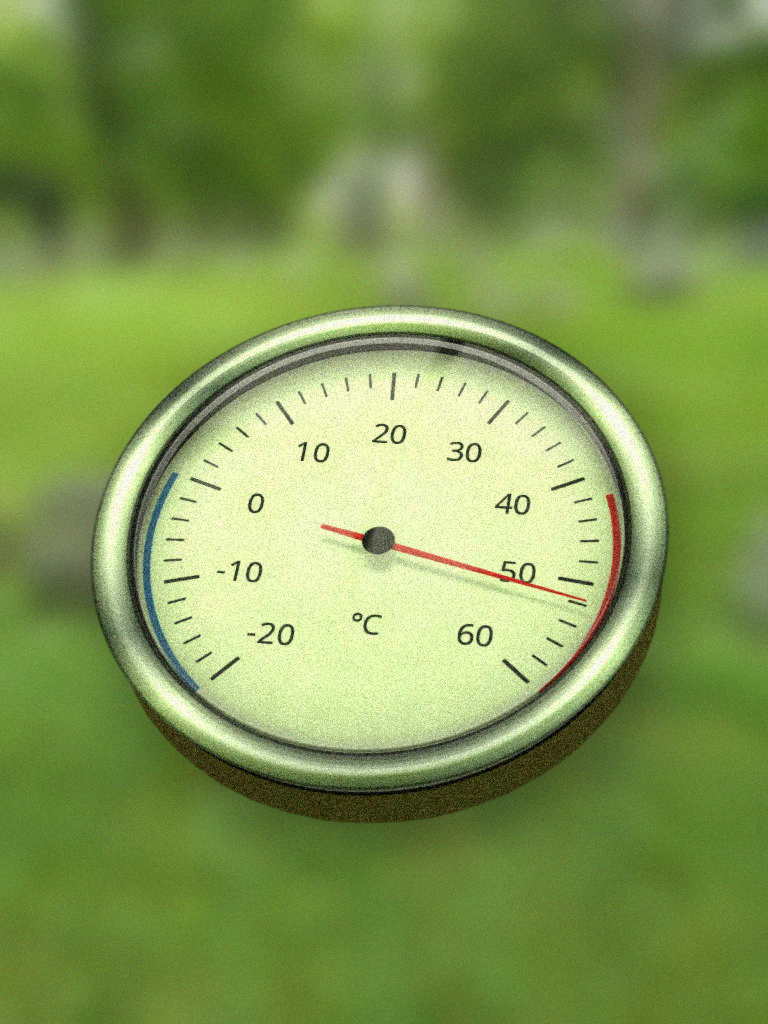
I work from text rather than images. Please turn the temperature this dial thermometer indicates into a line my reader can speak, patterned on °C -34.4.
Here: °C 52
